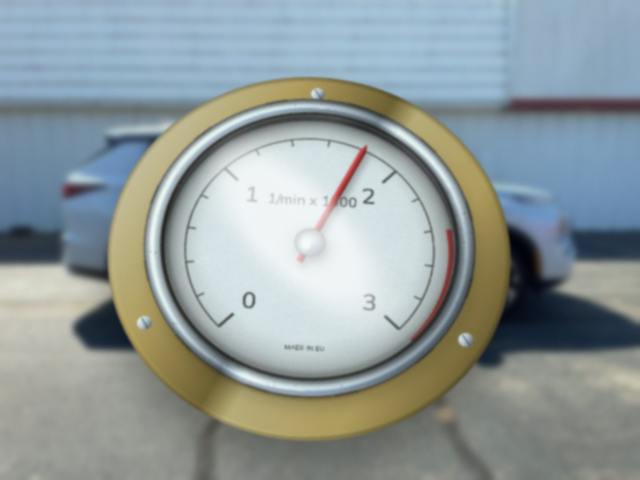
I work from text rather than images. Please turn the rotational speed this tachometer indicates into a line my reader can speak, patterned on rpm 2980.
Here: rpm 1800
